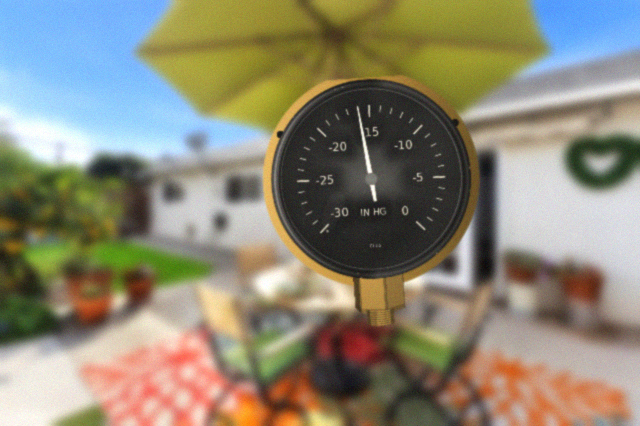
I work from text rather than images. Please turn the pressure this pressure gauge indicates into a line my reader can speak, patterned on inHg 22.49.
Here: inHg -16
